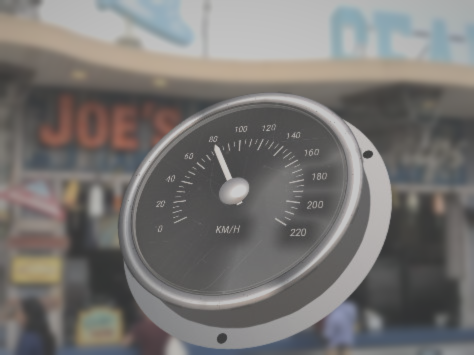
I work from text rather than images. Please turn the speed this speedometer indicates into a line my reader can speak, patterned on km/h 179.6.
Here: km/h 80
